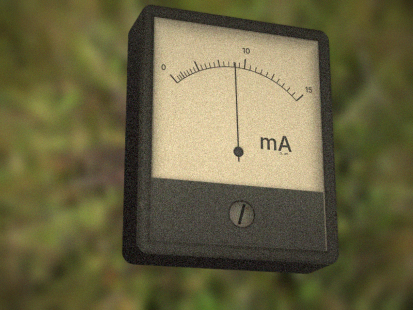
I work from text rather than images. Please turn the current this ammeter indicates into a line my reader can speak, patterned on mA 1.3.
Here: mA 9
